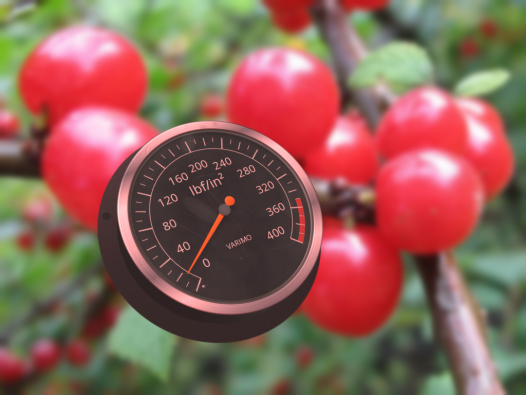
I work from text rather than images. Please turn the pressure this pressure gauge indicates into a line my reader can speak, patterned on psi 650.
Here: psi 15
